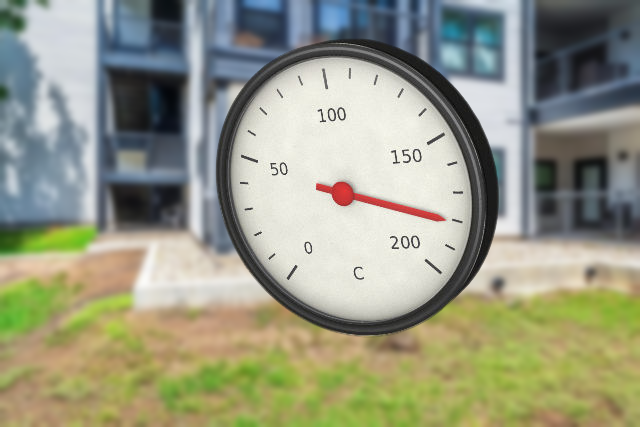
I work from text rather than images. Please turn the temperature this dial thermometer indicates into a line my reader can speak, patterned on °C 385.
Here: °C 180
